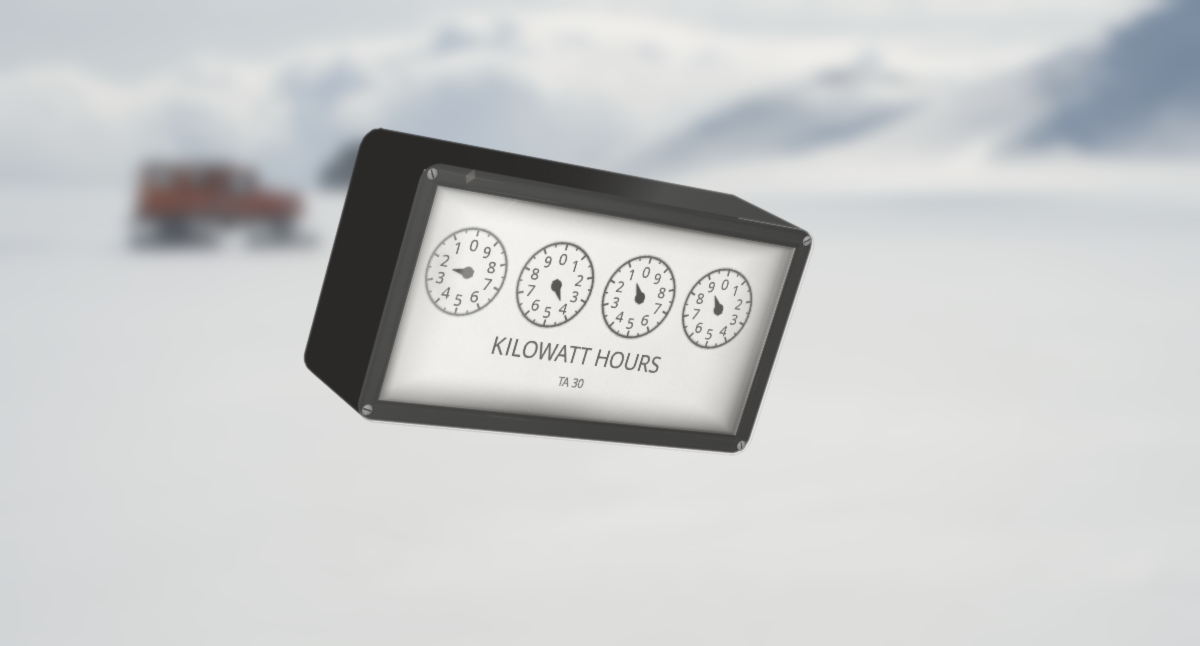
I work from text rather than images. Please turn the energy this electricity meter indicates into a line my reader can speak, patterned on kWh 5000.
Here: kWh 2409
